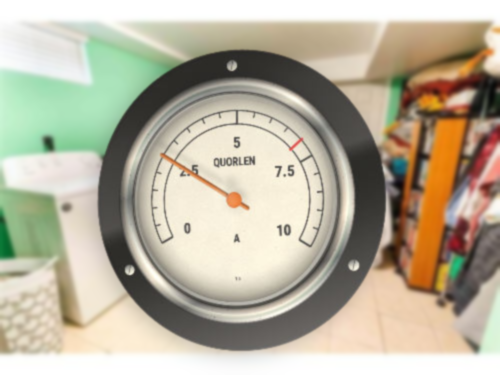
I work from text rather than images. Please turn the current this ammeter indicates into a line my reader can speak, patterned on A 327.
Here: A 2.5
